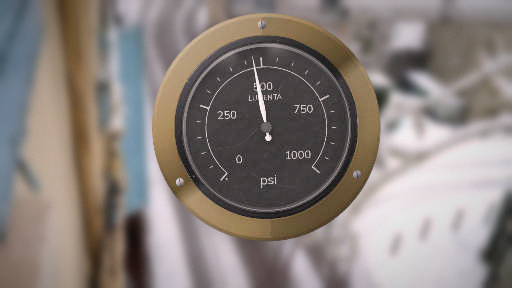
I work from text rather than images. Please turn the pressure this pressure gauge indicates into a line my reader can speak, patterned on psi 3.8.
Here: psi 475
